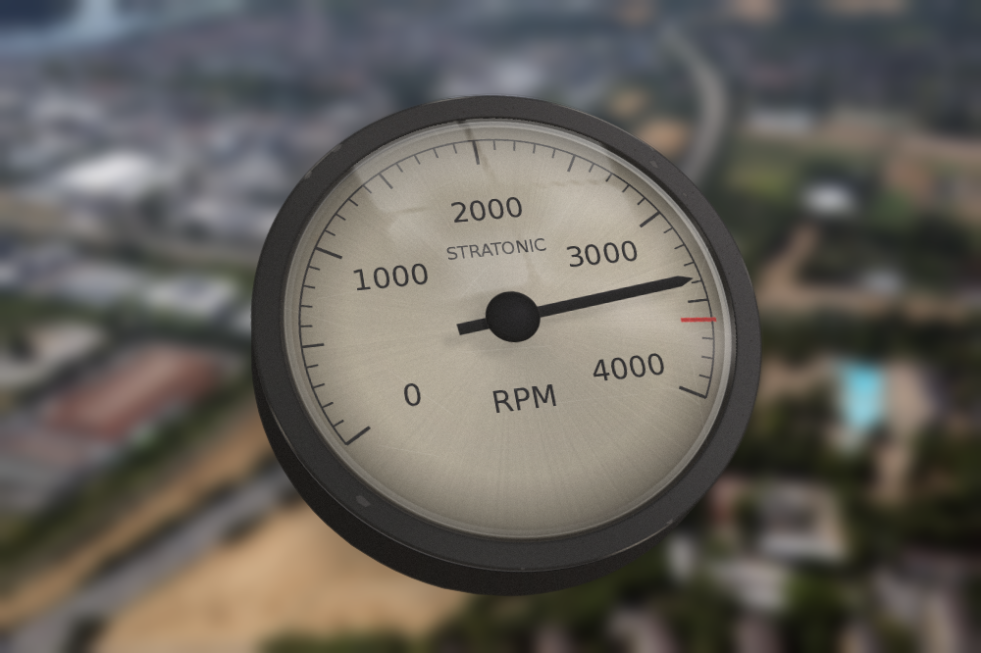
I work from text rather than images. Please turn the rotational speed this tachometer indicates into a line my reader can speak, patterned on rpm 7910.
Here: rpm 3400
